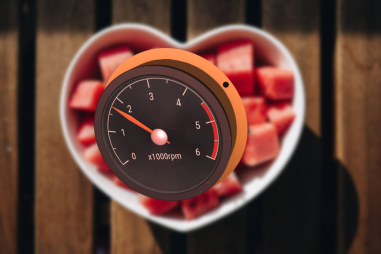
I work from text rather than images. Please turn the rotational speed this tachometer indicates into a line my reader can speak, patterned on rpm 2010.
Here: rpm 1750
